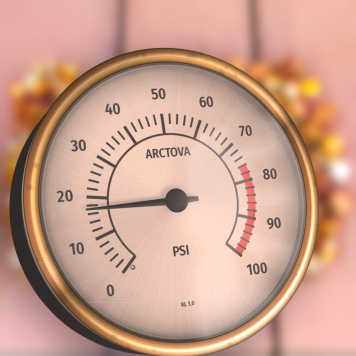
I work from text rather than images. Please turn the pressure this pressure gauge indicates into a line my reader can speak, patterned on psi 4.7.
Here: psi 17
